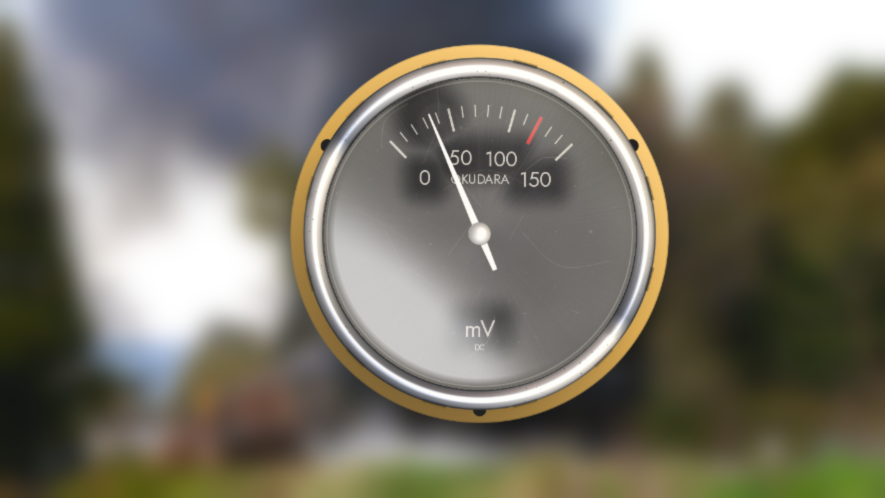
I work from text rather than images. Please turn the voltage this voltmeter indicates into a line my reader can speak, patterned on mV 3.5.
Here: mV 35
